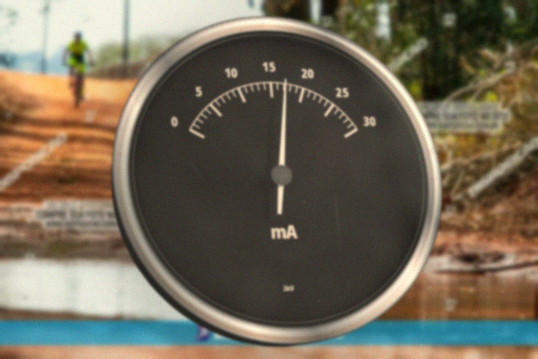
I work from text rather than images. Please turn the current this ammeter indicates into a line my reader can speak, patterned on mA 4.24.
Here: mA 17
